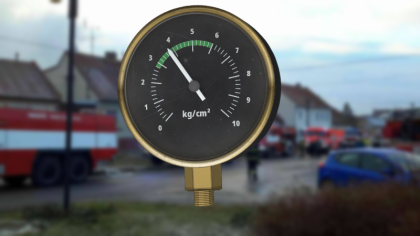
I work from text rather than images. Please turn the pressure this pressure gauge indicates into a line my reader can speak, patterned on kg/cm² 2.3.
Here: kg/cm² 3.8
